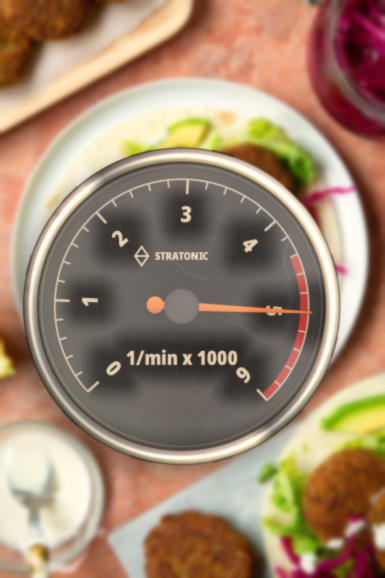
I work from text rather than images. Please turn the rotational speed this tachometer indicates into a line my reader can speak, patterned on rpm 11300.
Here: rpm 5000
